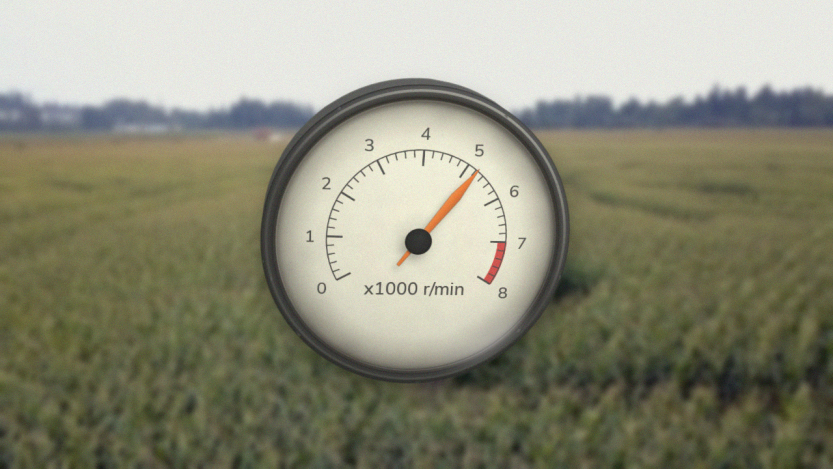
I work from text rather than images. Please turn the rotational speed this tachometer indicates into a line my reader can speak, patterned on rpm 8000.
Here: rpm 5200
